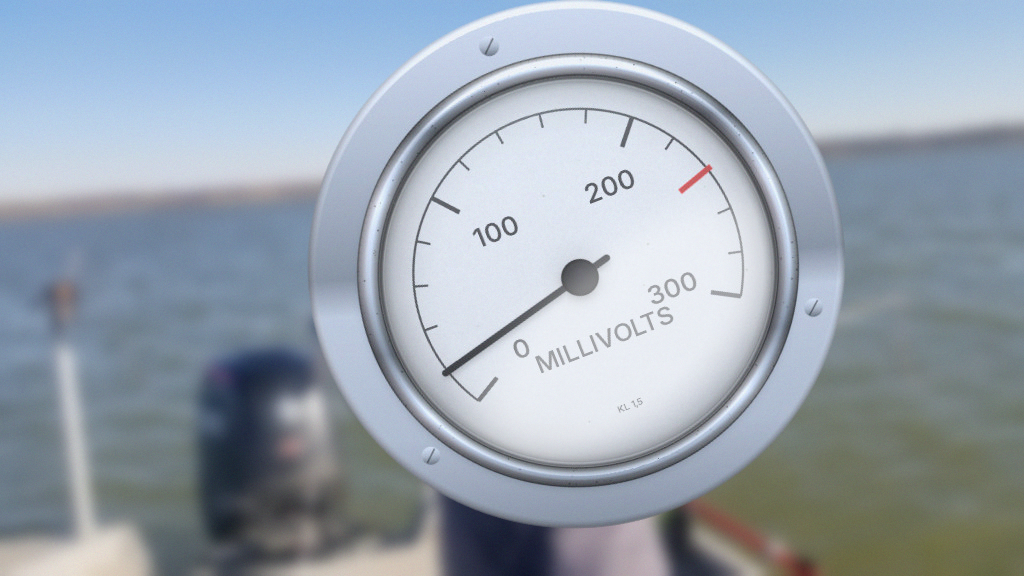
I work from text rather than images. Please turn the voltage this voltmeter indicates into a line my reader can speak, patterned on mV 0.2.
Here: mV 20
